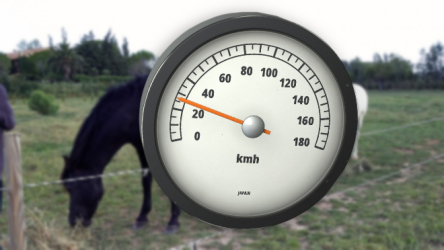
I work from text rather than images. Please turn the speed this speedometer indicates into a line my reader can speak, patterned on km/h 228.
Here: km/h 27.5
